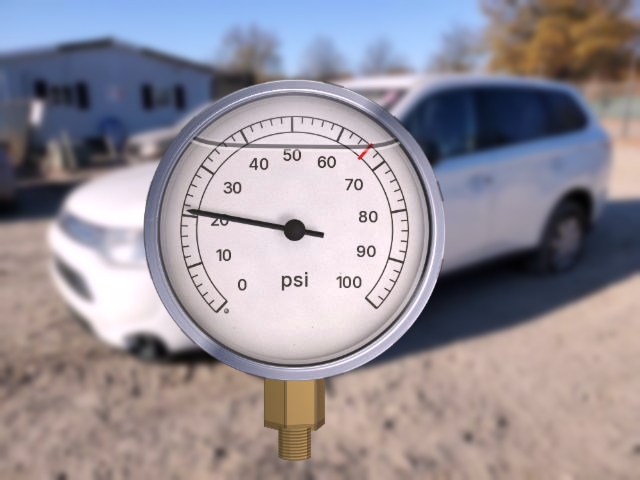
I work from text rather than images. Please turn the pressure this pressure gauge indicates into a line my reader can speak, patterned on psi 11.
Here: psi 21
